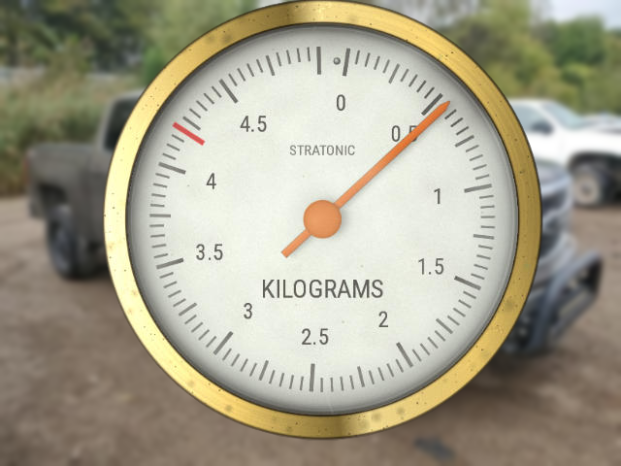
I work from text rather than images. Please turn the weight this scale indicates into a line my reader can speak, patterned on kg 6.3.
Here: kg 0.55
